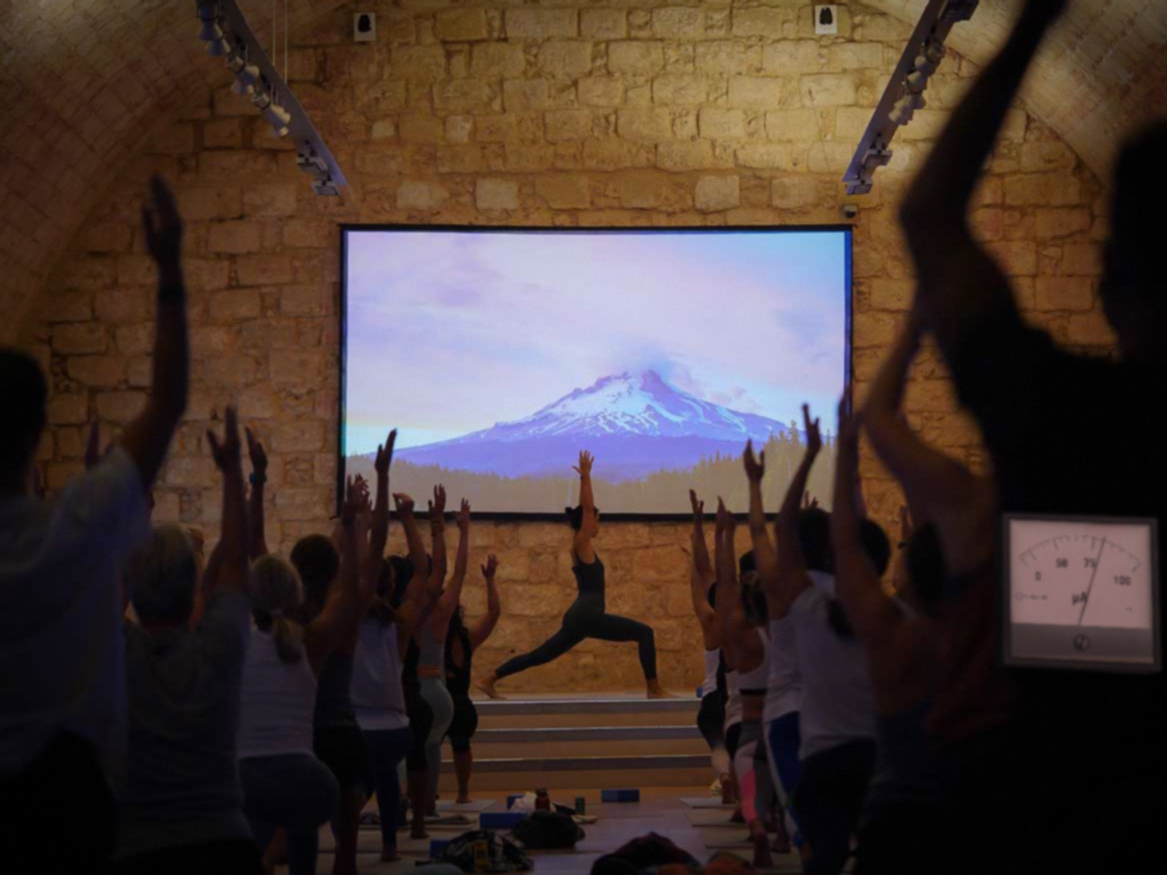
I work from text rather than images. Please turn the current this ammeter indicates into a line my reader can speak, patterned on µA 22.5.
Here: µA 80
